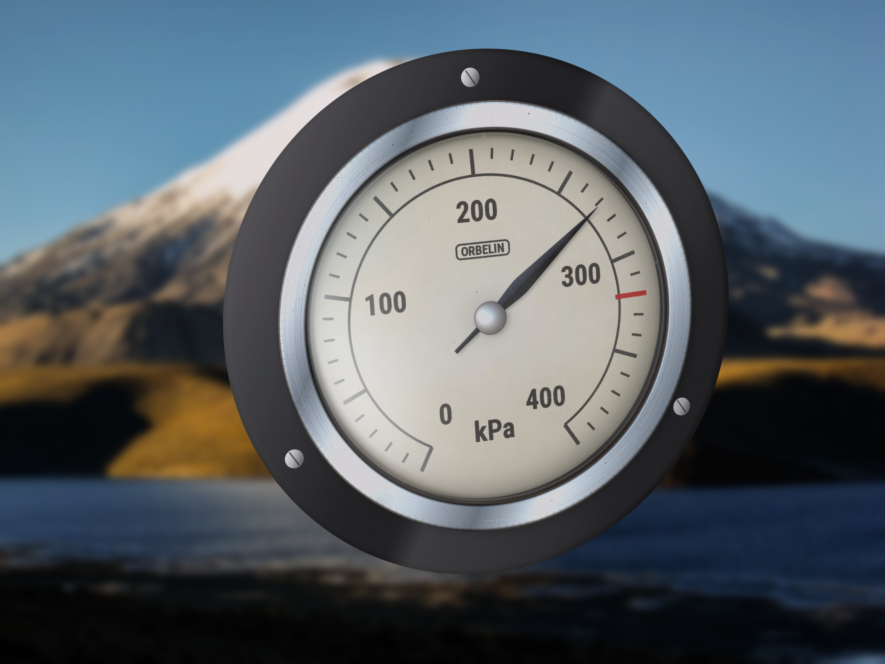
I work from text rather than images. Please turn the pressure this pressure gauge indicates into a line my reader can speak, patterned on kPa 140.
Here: kPa 270
